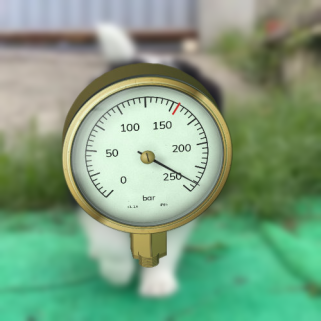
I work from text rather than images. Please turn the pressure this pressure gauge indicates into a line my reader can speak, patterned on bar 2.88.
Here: bar 240
